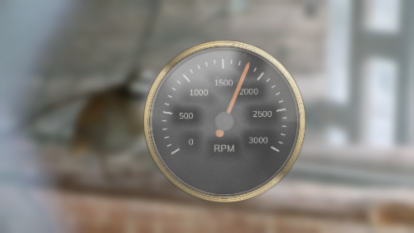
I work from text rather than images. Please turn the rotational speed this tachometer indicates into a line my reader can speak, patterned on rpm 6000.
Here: rpm 1800
